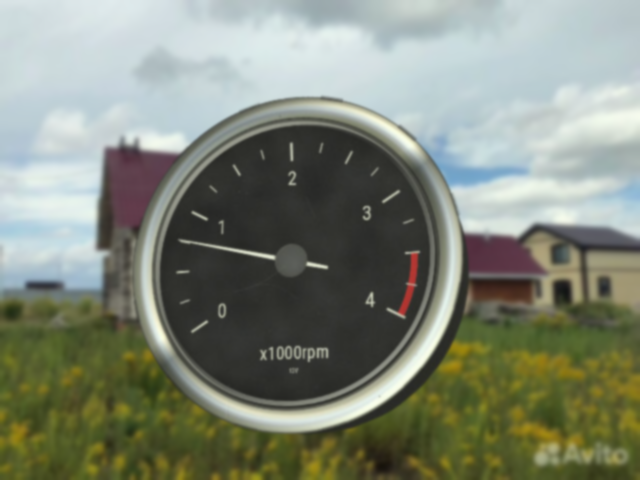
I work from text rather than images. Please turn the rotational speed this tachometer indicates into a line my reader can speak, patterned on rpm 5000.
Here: rpm 750
